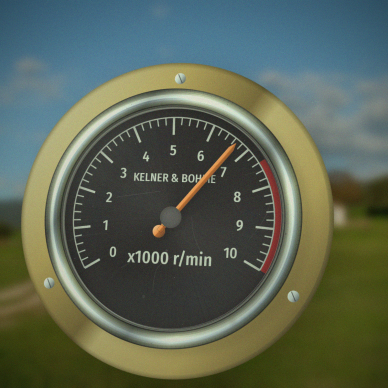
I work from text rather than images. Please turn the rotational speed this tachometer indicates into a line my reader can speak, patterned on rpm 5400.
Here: rpm 6700
